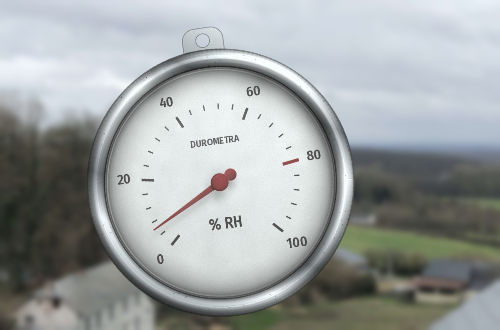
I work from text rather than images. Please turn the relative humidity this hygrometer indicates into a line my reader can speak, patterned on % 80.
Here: % 6
